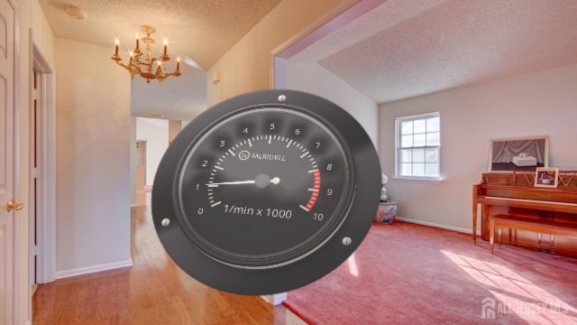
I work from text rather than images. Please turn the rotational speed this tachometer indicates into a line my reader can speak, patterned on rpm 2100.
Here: rpm 1000
